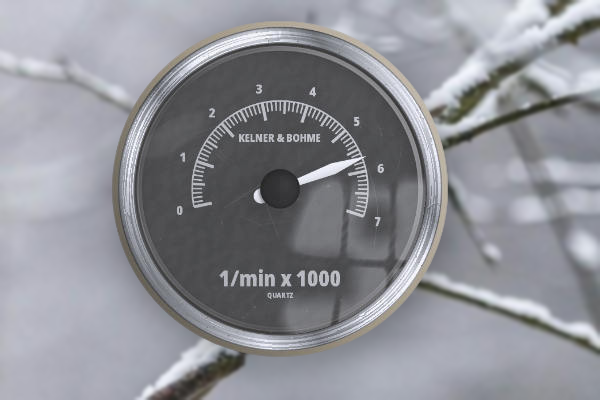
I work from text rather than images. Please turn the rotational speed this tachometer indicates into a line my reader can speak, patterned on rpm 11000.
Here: rpm 5700
